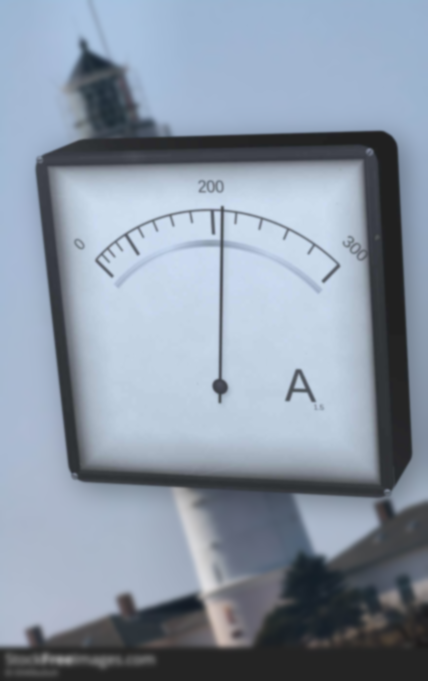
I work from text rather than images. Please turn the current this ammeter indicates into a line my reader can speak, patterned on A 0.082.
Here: A 210
